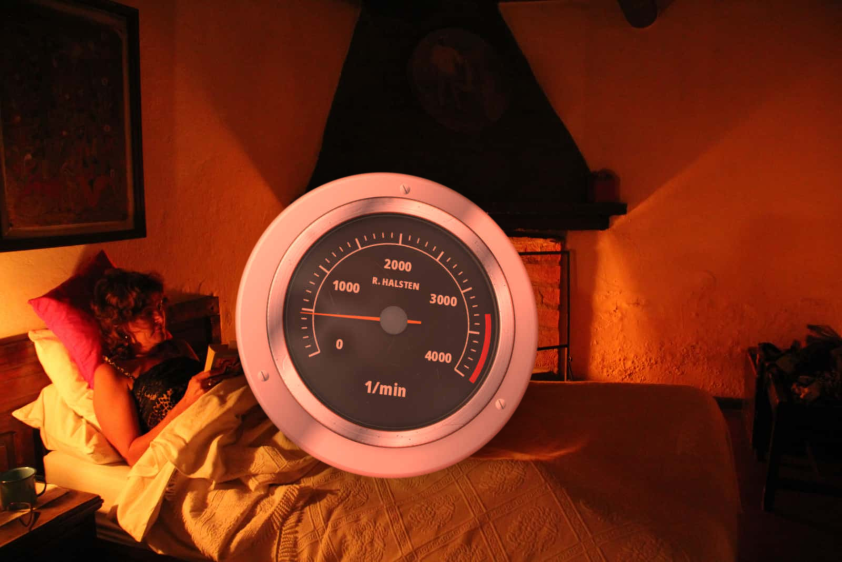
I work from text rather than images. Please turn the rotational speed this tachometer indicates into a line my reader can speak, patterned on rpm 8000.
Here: rpm 450
